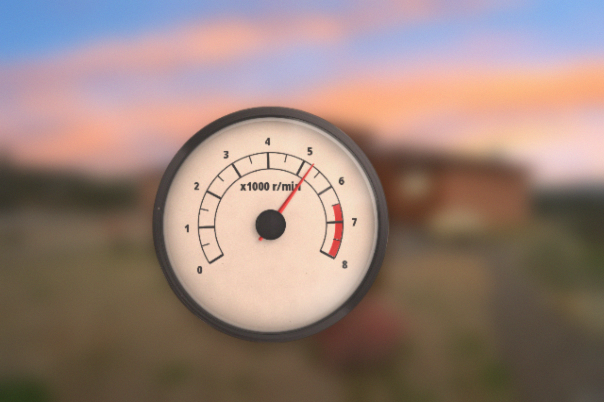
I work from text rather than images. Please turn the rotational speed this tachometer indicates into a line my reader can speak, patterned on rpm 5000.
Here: rpm 5250
